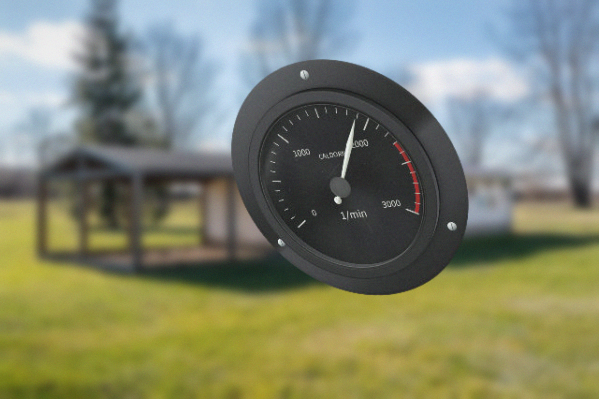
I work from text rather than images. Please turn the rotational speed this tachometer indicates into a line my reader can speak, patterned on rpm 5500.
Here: rpm 1900
